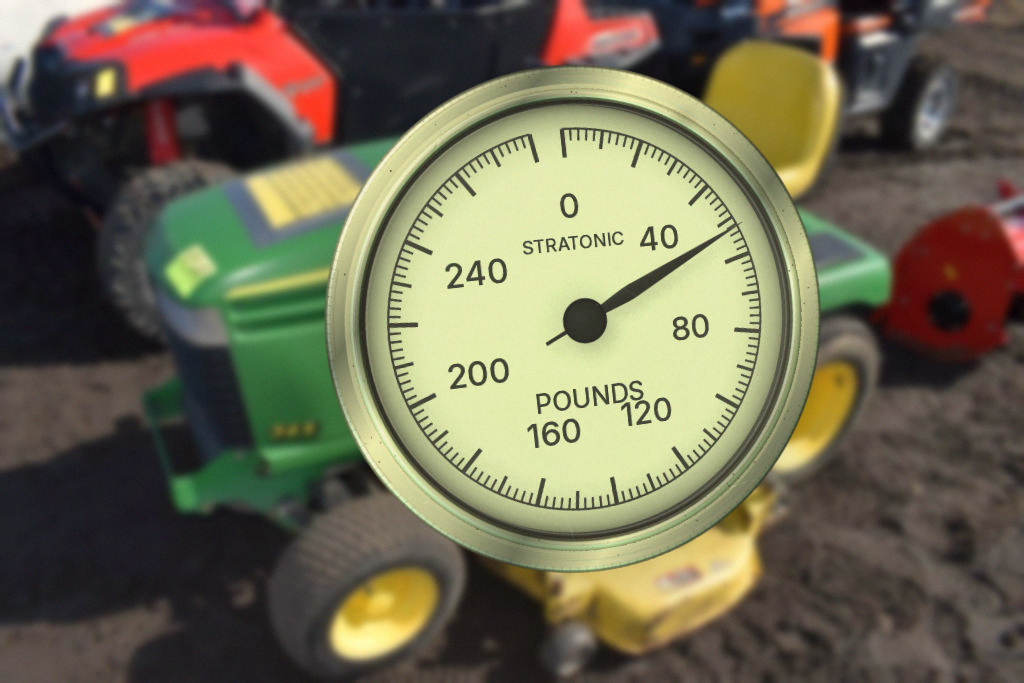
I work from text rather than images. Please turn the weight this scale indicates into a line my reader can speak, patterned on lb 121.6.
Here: lb 52
